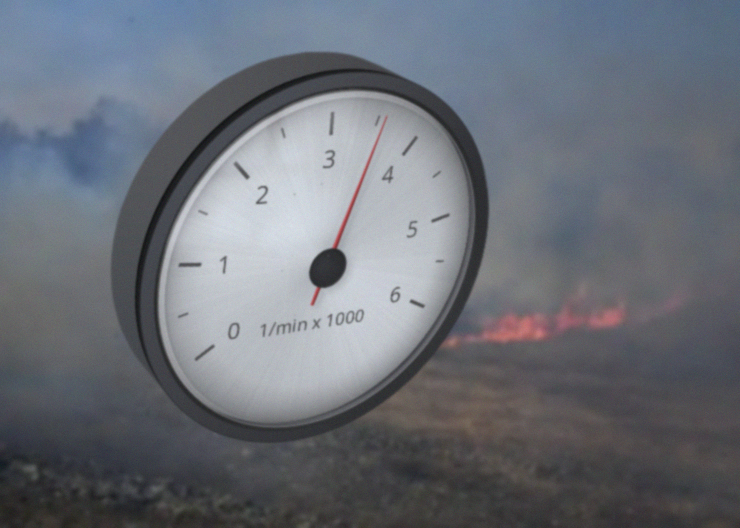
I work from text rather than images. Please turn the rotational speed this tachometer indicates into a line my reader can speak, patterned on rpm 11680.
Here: rpm 3500
